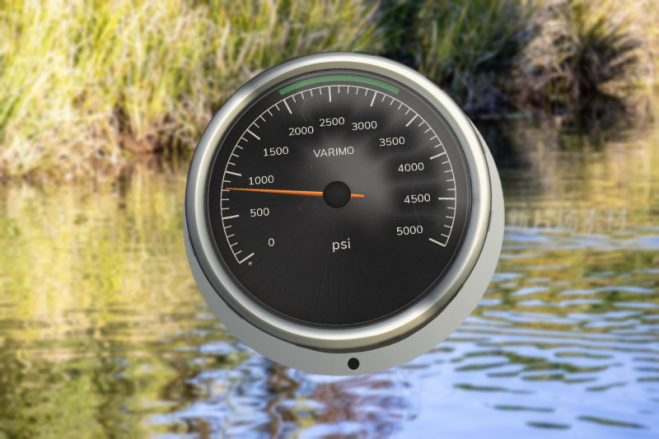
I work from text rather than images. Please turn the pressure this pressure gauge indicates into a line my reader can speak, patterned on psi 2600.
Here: psi 800
